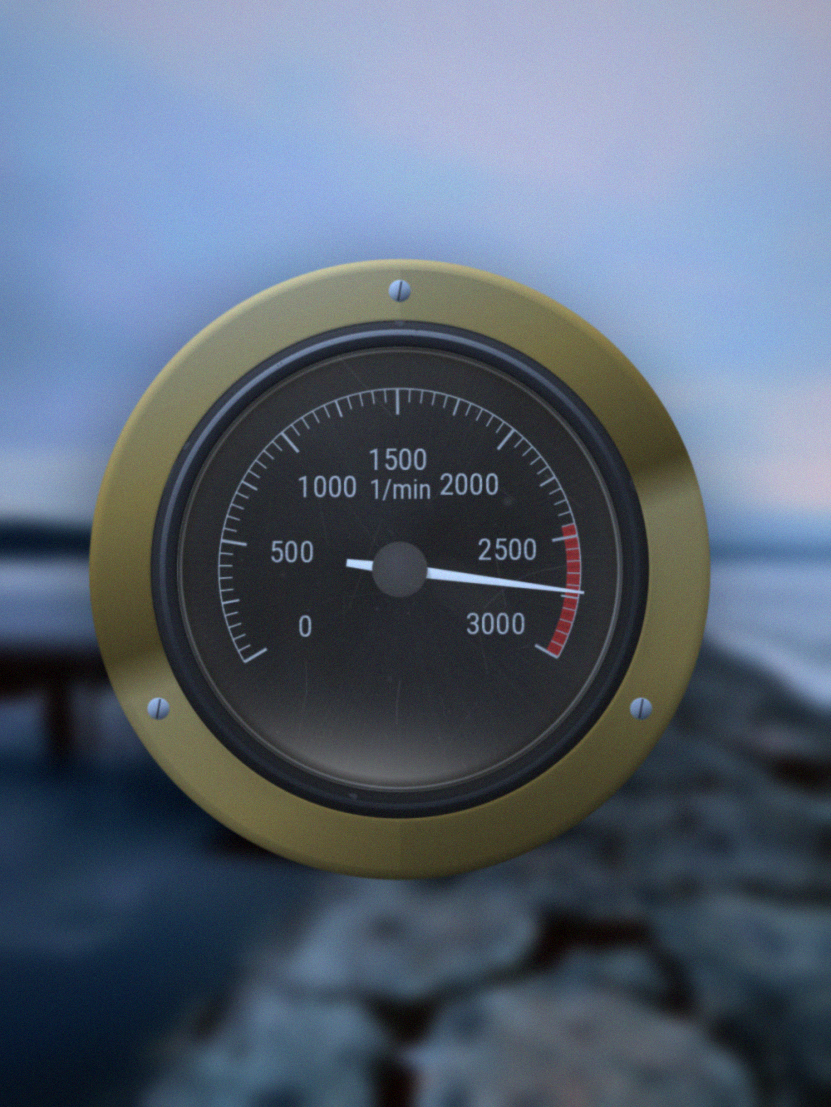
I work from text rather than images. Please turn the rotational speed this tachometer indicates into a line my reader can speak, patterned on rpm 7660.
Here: rpm 2725
